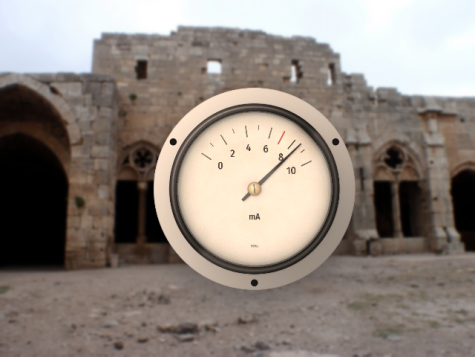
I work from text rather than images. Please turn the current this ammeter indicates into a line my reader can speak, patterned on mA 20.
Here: mA 8.5
